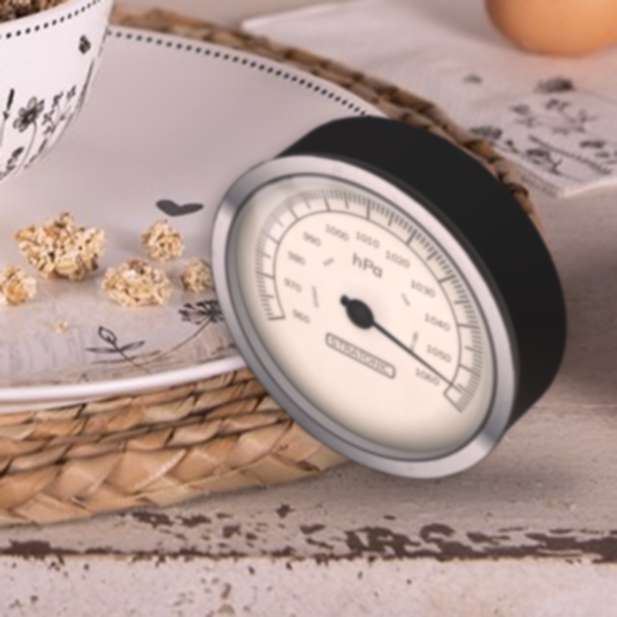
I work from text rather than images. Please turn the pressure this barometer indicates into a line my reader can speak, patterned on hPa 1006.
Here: hPa 1055
